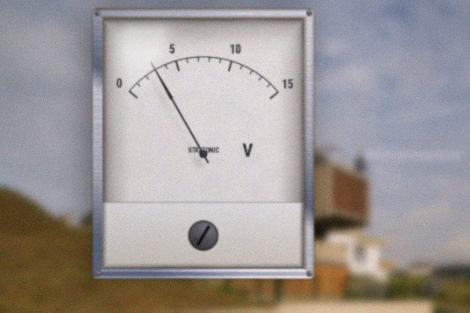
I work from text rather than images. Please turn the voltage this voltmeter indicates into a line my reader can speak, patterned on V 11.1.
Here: V 3
